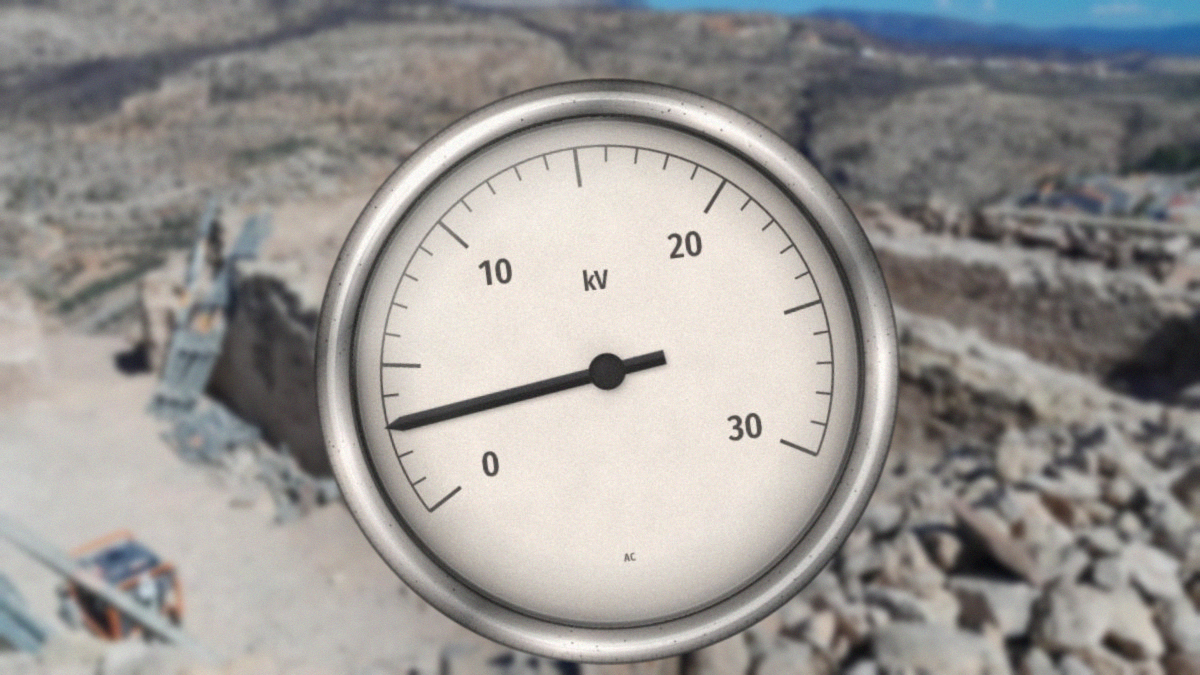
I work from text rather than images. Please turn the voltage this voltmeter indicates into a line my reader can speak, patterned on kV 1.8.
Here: kV 3
